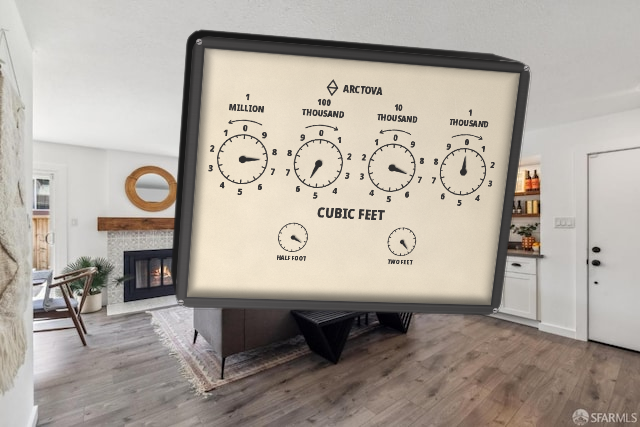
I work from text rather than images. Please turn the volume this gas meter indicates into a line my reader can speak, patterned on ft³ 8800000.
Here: ft³ 757000
